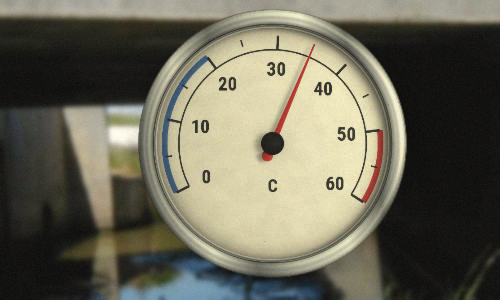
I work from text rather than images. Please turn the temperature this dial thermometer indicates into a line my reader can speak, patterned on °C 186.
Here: °C 35
